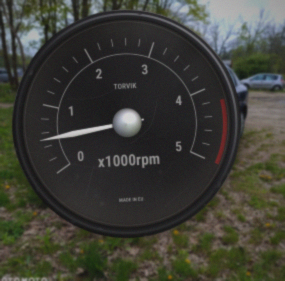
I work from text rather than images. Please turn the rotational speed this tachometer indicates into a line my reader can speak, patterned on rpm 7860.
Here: rpm 500
